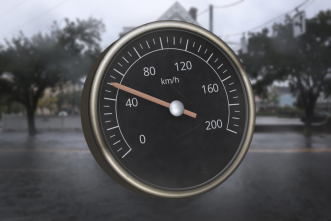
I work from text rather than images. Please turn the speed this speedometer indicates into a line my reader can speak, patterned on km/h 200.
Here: km/h 50
